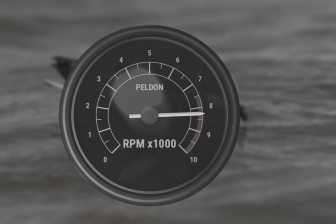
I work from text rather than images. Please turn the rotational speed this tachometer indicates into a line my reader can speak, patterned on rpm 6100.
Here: rpm 8250
